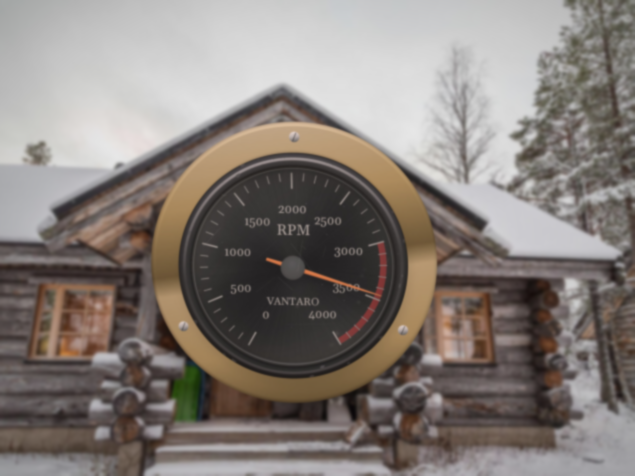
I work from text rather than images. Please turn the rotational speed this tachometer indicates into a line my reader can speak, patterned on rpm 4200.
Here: rpm 3450
